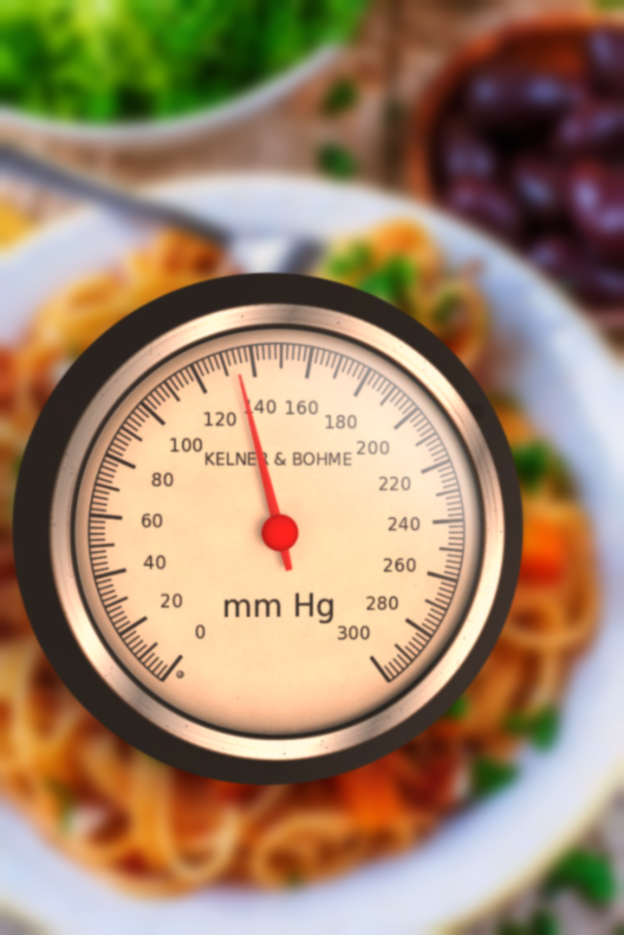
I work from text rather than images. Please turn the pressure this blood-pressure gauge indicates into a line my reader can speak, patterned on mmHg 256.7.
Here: mmHg 134
